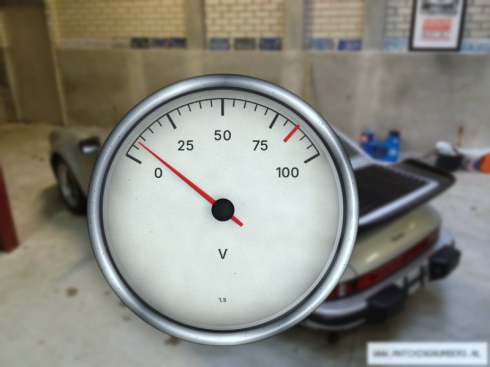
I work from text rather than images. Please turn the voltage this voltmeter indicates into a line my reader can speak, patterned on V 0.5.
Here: V 7.5
